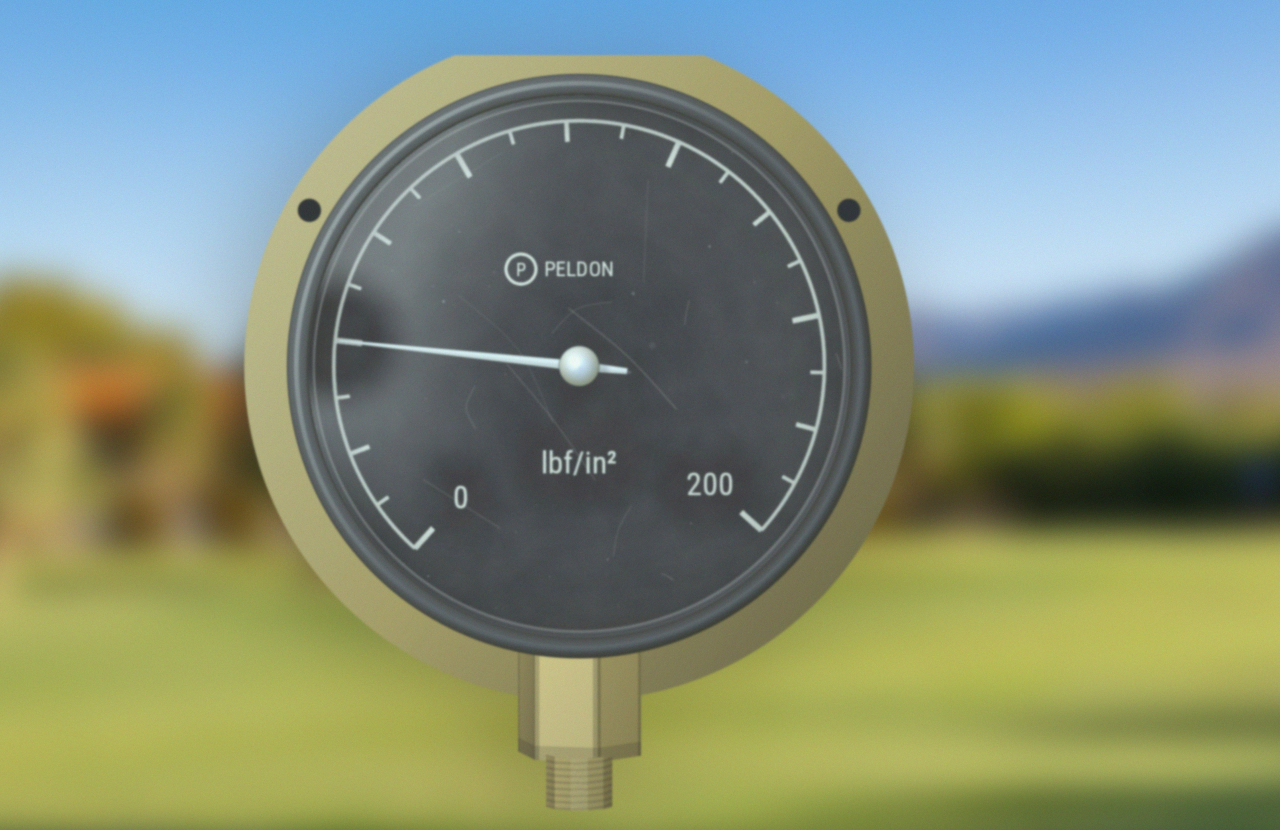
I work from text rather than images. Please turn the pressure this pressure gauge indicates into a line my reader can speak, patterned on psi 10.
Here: psi 40
